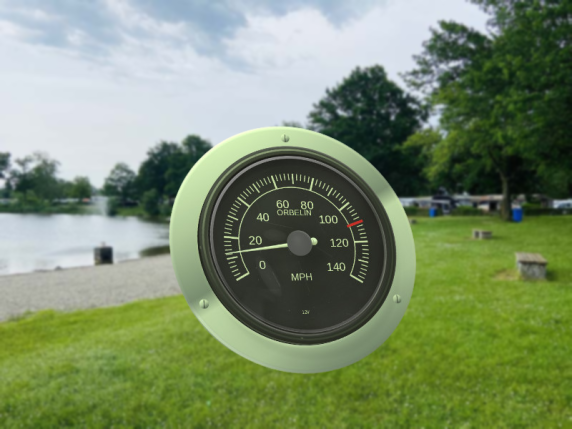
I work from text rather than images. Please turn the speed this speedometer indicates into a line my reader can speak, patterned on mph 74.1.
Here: mph 12
